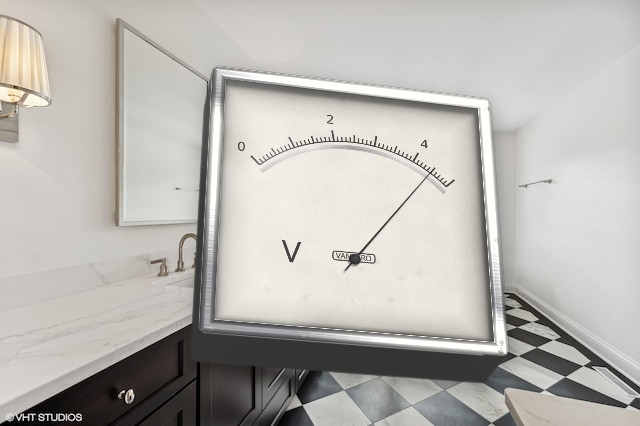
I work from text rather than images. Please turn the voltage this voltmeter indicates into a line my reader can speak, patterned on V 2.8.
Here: V 4.5
